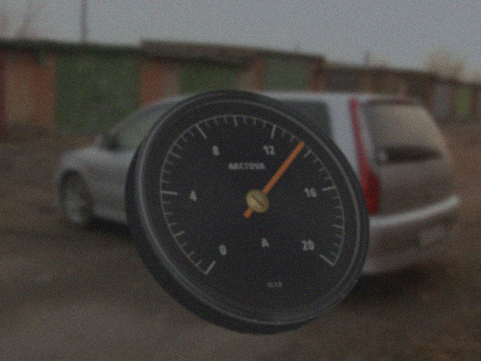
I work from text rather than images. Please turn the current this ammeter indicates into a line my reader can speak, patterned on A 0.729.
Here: A 13.5
